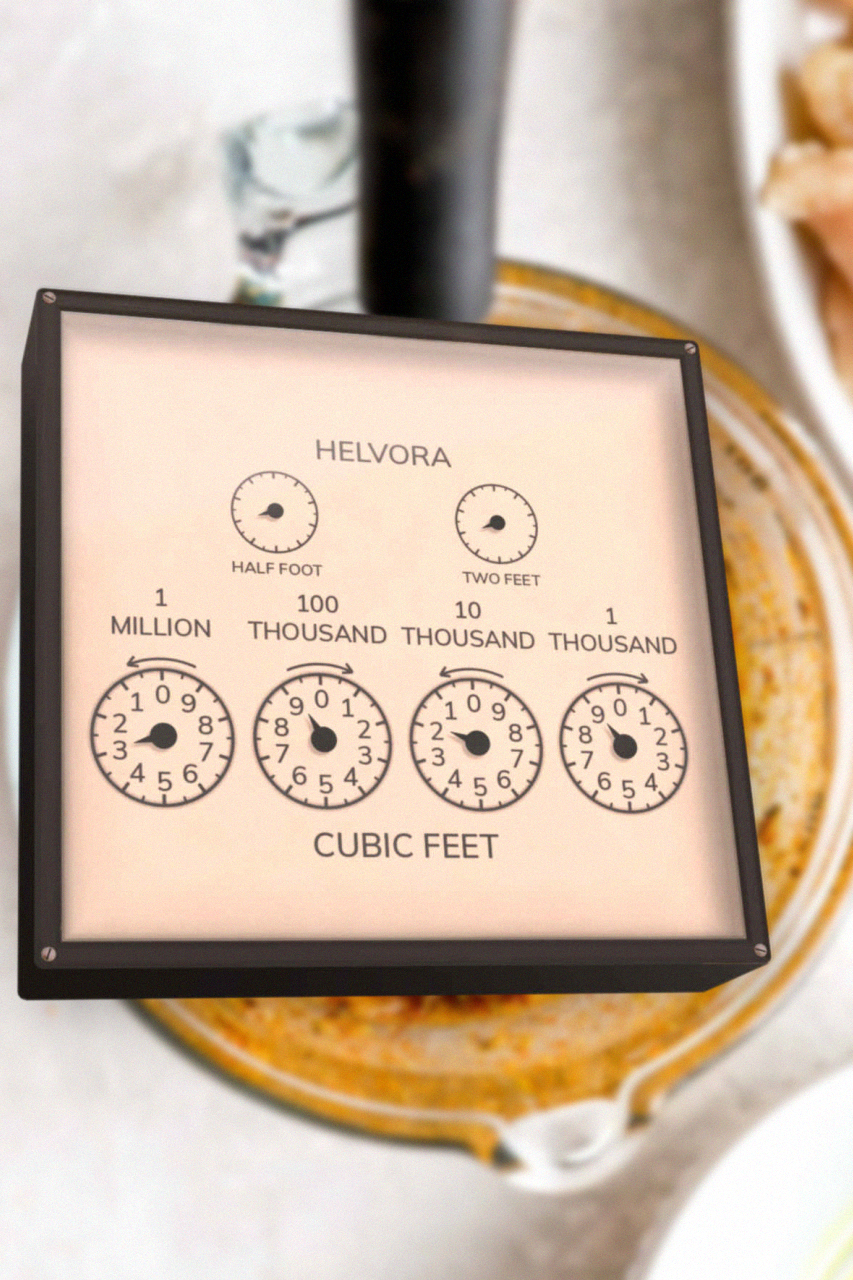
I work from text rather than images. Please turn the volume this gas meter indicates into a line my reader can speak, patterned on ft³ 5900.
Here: ft³ 291900
